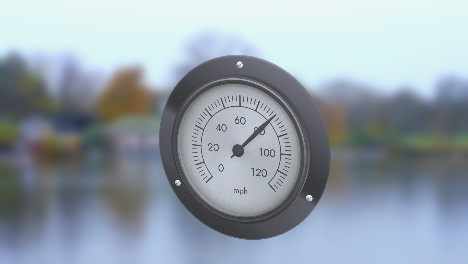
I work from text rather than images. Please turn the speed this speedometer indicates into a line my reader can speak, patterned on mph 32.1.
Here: mph 80
